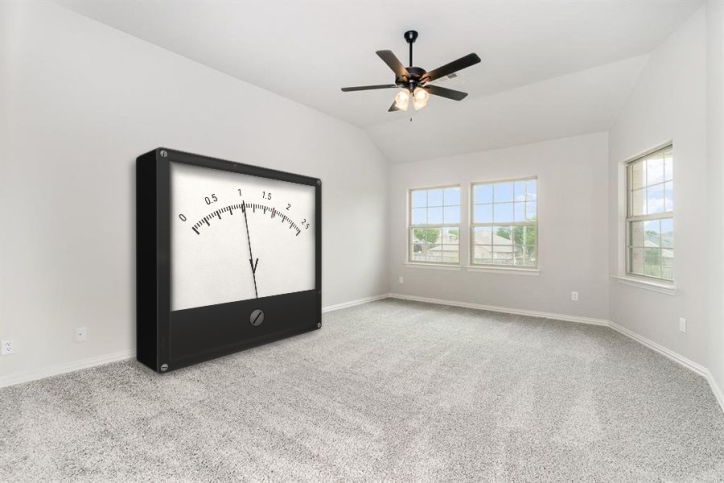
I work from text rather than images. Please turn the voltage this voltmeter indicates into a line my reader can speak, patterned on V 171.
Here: V 1
